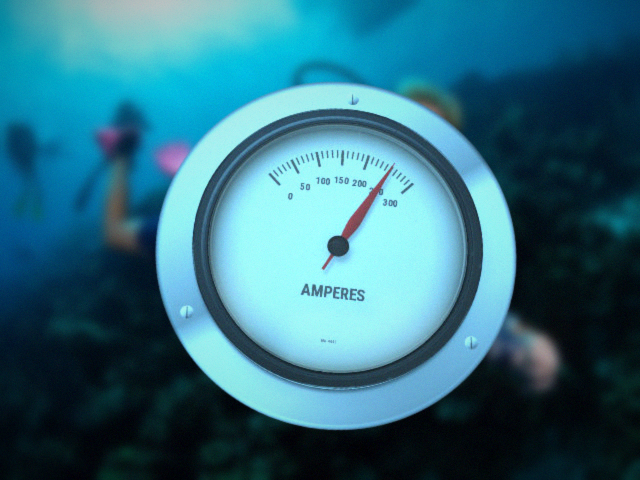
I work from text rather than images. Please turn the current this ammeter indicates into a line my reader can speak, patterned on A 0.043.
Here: A 250
